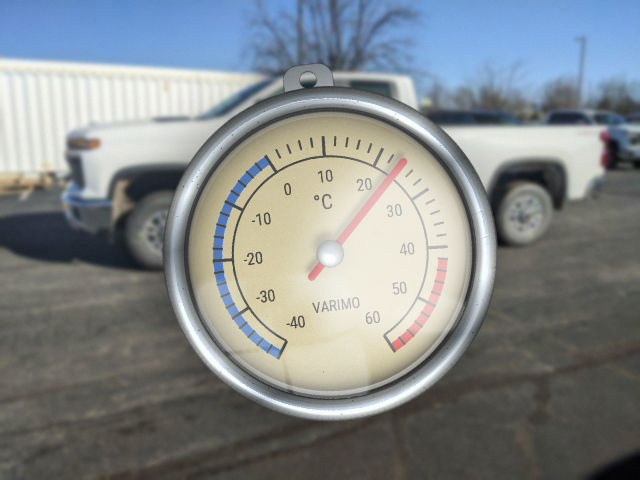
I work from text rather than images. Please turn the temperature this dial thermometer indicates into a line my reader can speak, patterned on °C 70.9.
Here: °C 24
